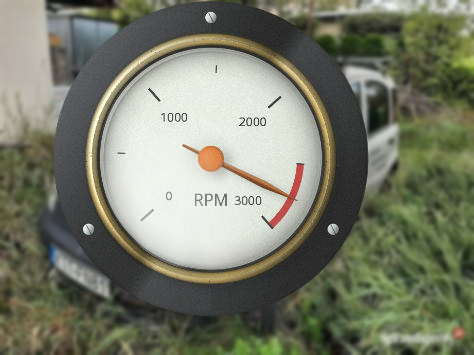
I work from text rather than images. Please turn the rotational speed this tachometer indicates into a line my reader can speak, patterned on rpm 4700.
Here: rpm 2750
